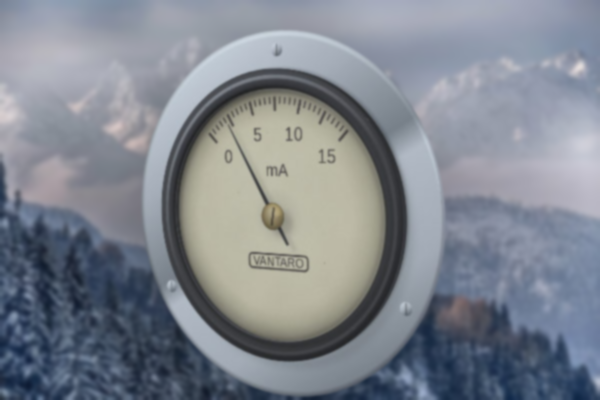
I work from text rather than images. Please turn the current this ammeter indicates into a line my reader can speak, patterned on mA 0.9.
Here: mA 2.5
